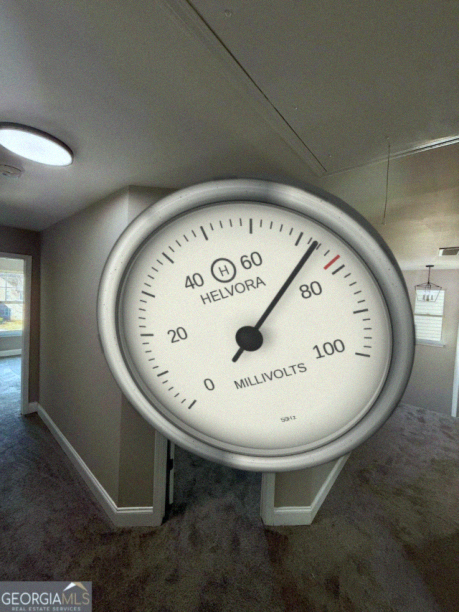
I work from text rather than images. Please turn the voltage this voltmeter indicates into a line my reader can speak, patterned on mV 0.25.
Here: mV 73
